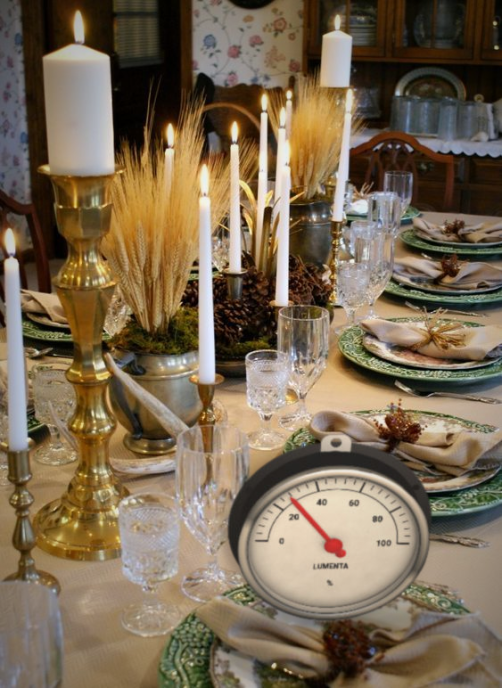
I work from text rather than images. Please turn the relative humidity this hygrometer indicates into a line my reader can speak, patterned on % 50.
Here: % 28
